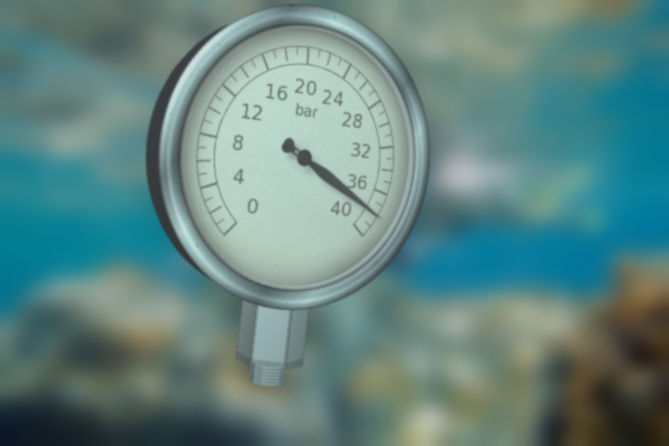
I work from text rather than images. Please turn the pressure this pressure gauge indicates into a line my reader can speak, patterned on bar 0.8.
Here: bar 38
